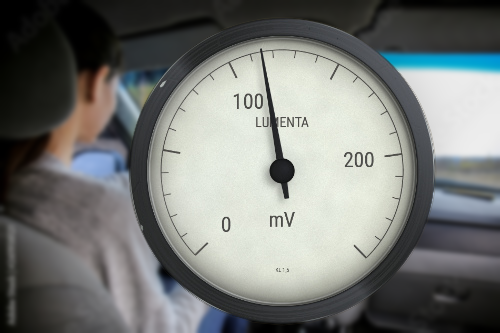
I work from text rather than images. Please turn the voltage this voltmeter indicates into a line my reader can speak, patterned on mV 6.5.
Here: mV 115
